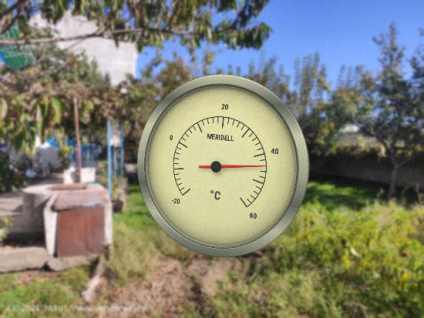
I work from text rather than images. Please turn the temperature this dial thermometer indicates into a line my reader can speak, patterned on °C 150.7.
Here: °C 44
